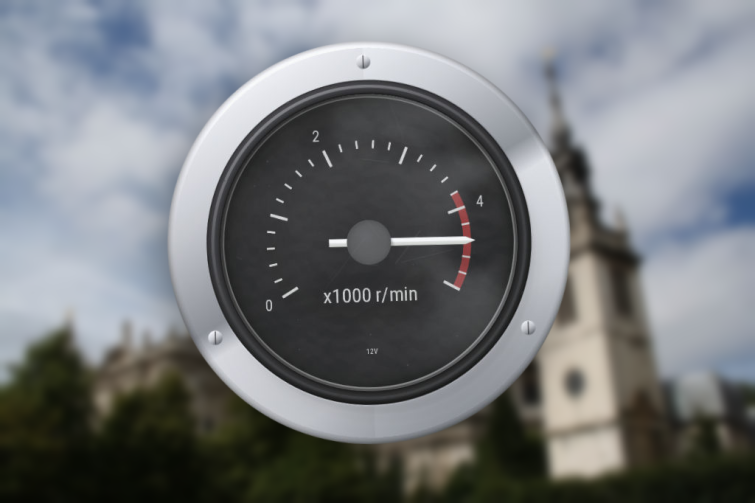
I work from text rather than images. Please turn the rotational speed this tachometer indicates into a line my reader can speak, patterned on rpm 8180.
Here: rpm 4400
